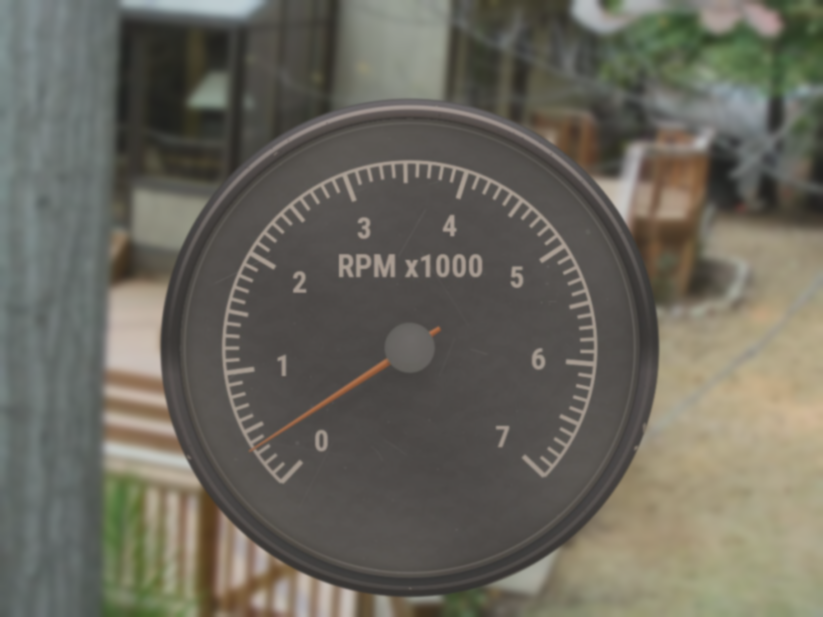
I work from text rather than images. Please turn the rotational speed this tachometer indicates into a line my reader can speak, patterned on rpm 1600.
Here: rpm 350
